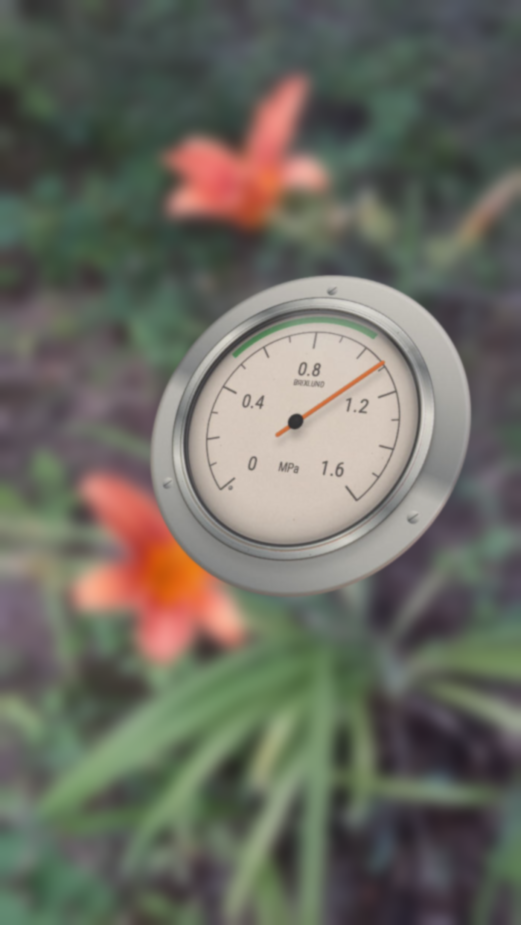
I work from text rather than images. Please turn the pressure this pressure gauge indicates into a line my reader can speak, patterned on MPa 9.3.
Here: MPa 1.1
